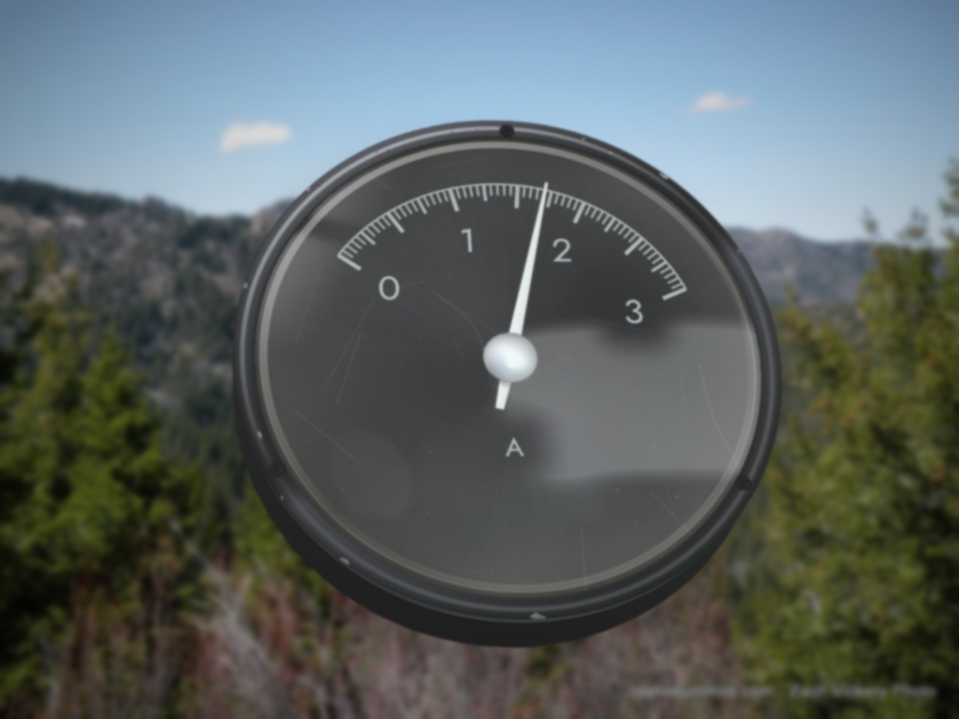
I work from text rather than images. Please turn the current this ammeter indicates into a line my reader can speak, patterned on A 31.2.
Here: A 1.7
